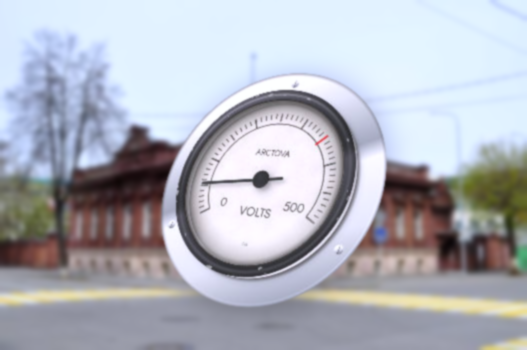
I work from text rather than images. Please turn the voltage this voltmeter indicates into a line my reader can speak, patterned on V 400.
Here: V 50
